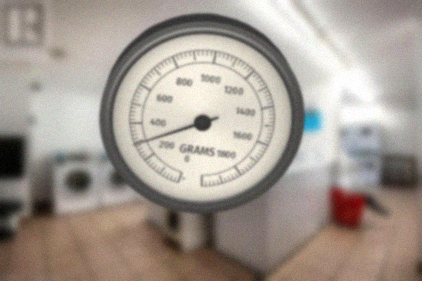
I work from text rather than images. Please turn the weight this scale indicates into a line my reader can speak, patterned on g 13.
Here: g 300
